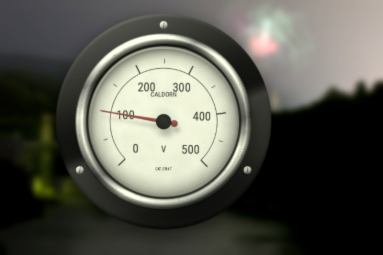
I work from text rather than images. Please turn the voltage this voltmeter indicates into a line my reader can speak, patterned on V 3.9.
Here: V 100
